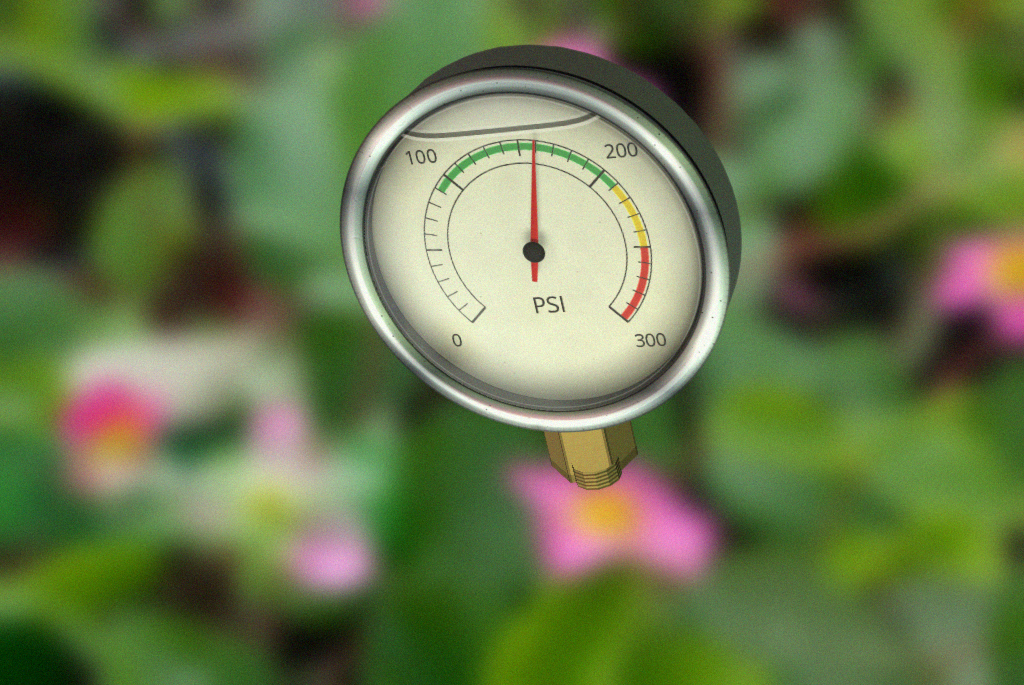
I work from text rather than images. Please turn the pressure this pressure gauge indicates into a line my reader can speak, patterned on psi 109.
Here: psi 160
